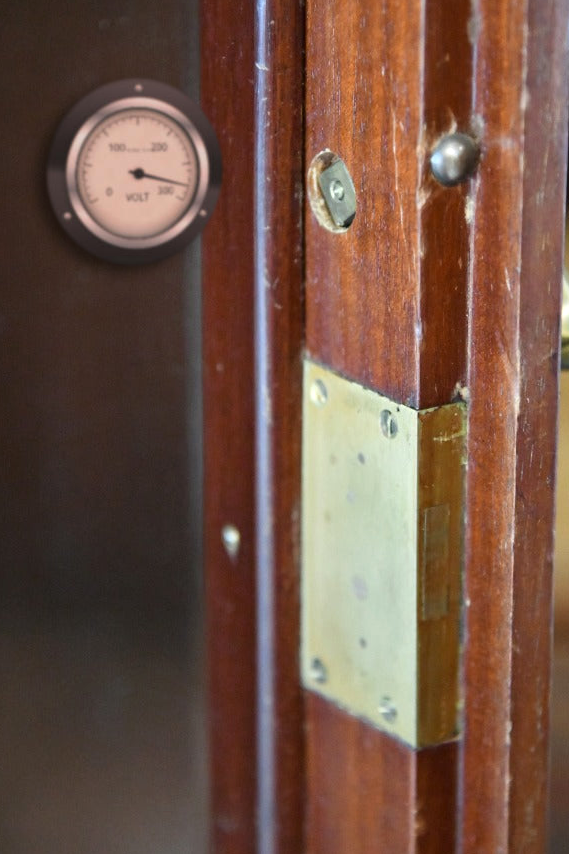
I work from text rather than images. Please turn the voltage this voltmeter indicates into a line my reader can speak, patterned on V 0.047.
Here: V 280
